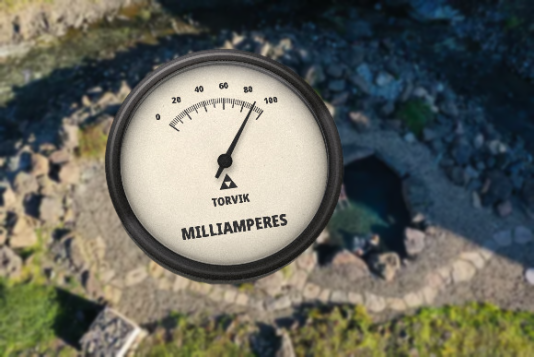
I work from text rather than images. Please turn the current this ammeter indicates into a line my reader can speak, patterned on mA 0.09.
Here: mA 90
